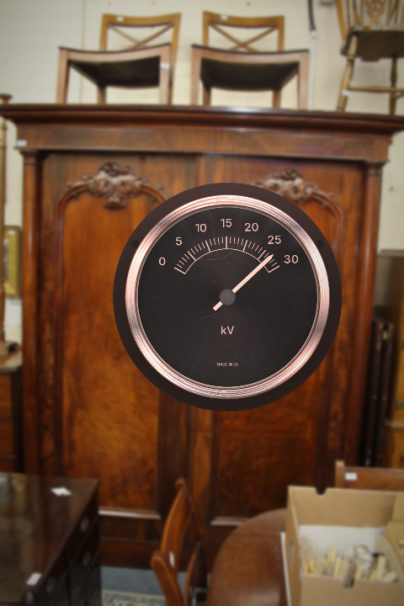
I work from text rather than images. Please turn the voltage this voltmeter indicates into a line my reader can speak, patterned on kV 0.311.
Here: kV 27
